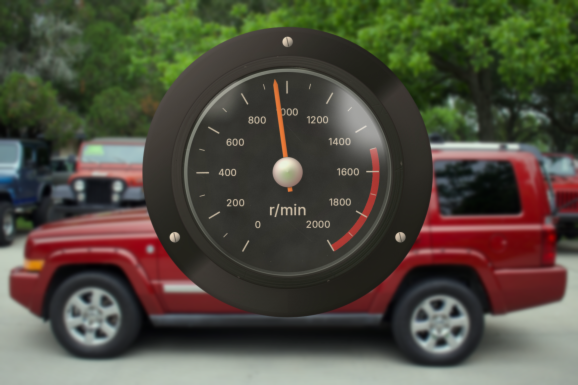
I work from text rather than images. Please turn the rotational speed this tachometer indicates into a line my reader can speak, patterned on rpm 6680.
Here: rpm 950
